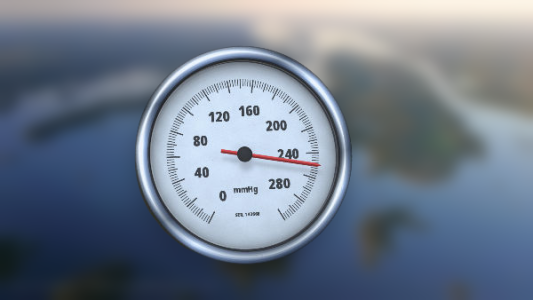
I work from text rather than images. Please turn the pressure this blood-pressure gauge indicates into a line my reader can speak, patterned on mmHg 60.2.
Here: mmHg 250
